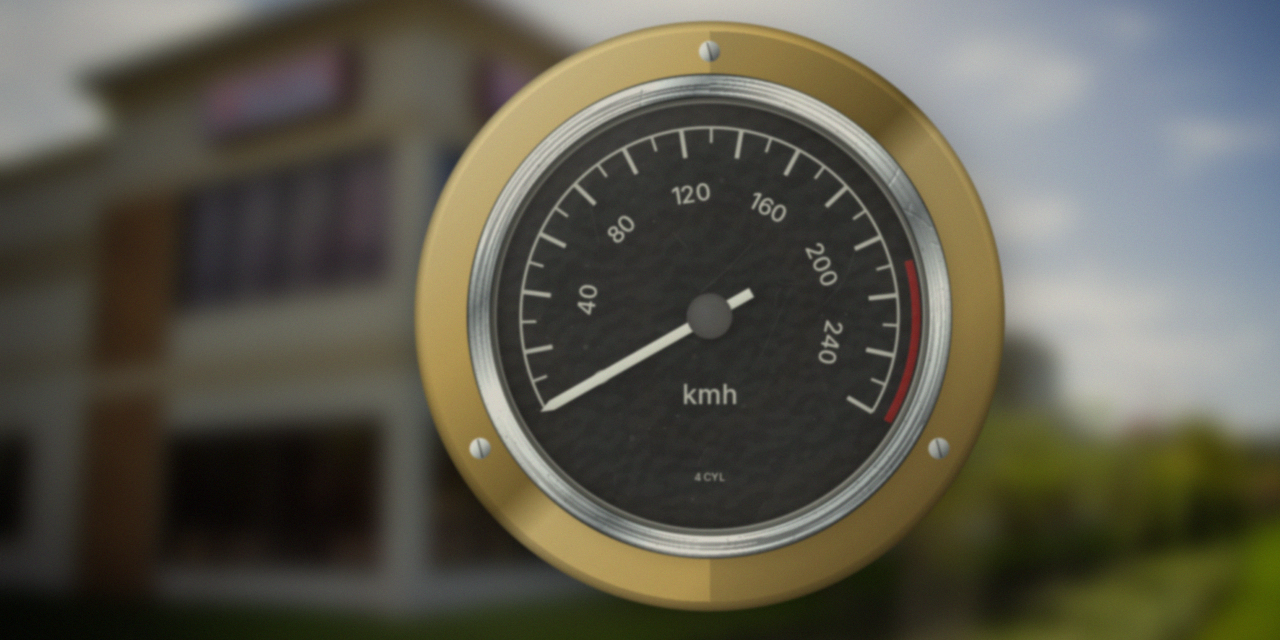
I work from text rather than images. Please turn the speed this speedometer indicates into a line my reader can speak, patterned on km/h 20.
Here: km/h 0
